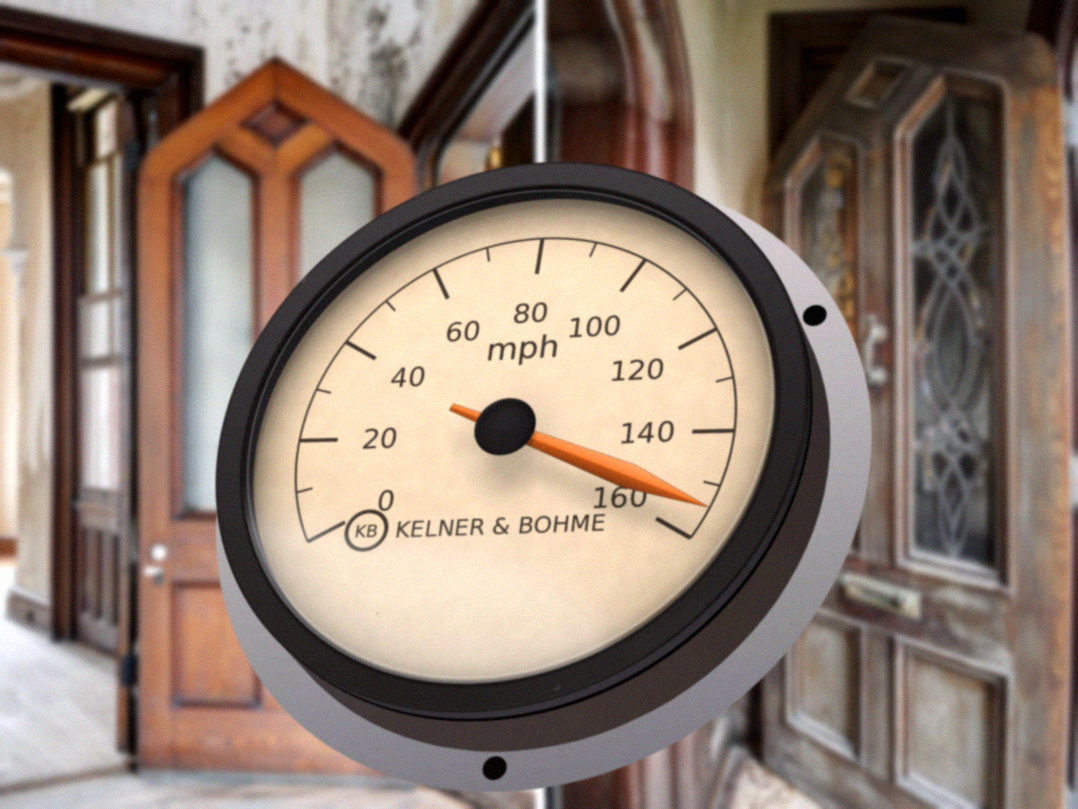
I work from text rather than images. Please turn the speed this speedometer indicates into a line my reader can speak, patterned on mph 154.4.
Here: mph 155
